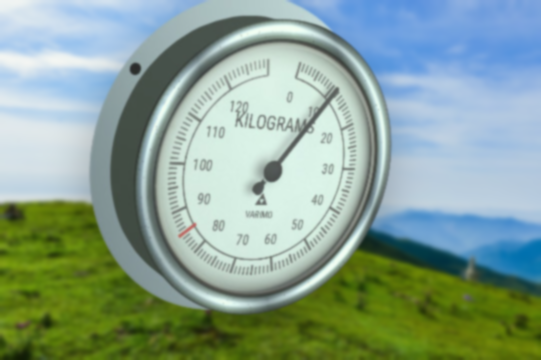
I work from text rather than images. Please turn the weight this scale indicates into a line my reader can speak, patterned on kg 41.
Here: kg 10
